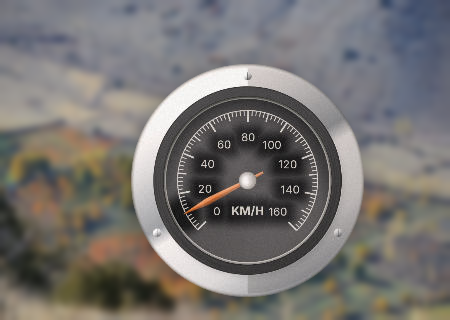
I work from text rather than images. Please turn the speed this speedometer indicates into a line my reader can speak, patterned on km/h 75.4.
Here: km/h 10
